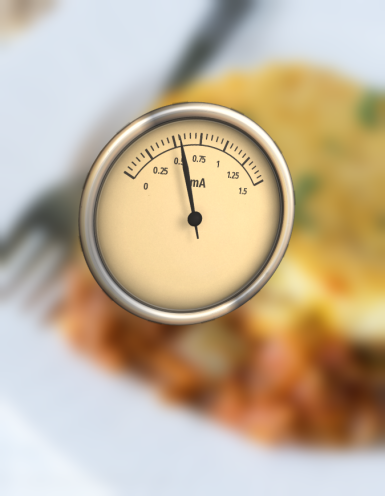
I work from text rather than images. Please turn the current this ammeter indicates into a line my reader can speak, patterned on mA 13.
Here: mA 0.55
